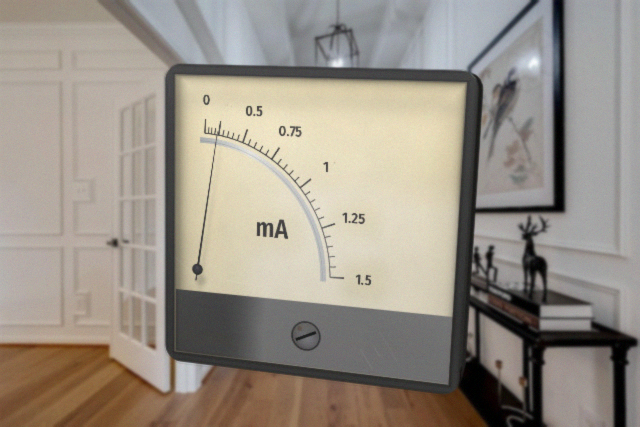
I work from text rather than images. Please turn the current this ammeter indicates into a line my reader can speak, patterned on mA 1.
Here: mA 0.25
